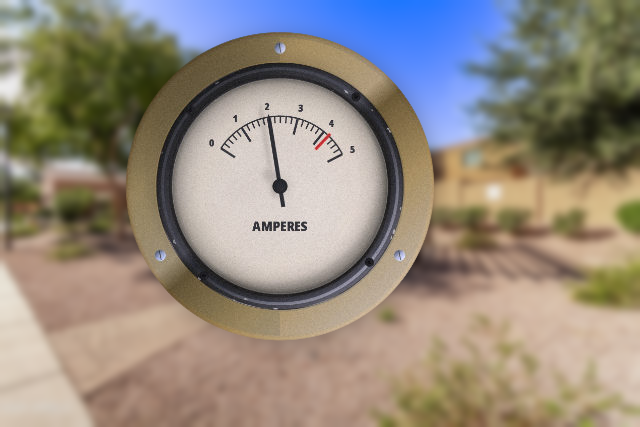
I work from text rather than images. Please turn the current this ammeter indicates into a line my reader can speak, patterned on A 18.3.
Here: A 2
